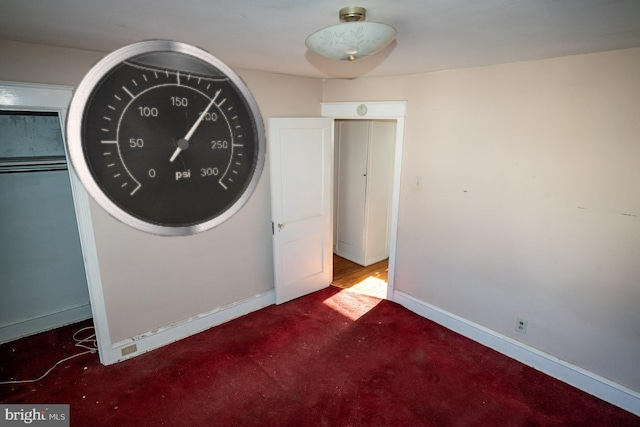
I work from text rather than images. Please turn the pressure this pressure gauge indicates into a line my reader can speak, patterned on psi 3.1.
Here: psi 190
